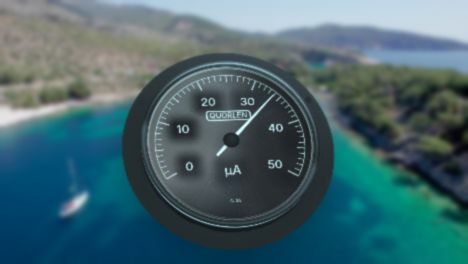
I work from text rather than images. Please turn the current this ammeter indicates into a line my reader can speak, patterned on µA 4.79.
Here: µA 34
